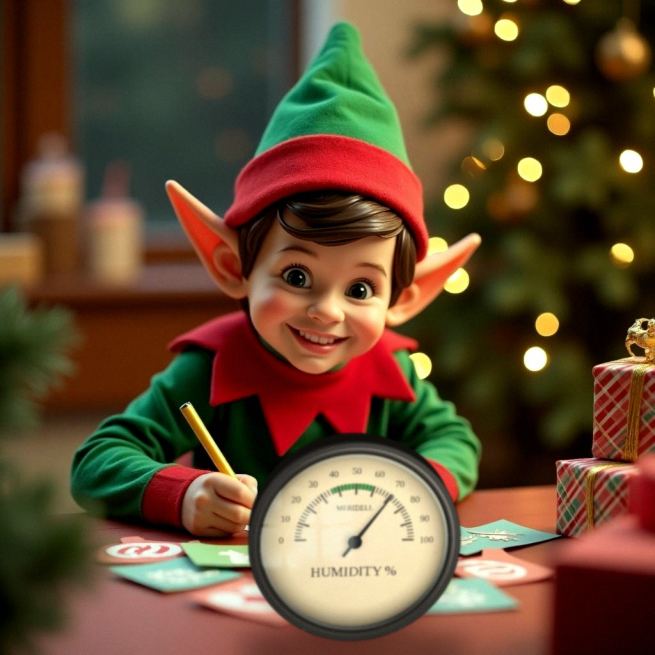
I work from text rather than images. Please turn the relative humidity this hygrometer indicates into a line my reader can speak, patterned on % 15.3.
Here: % 70
